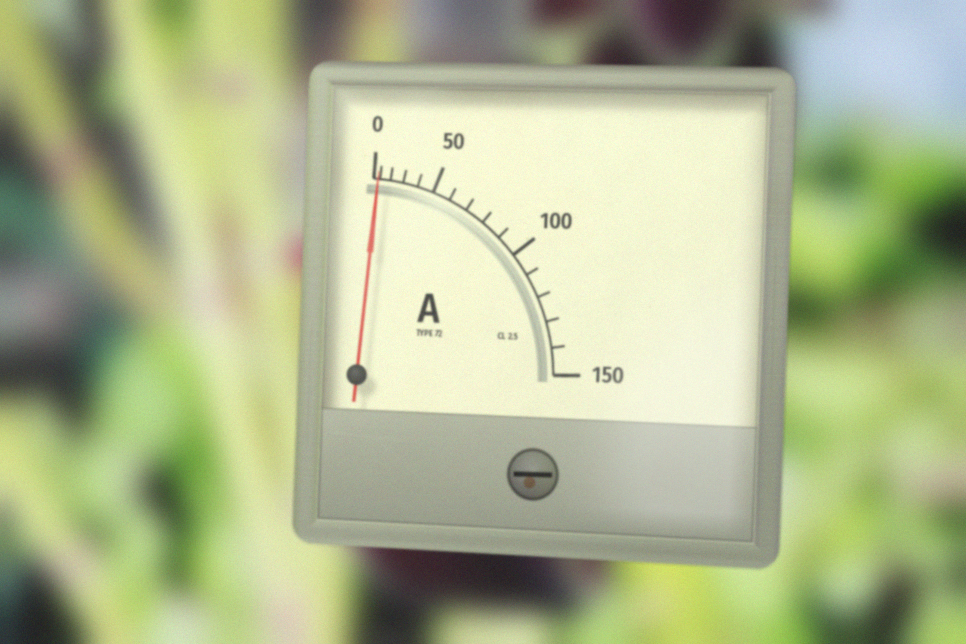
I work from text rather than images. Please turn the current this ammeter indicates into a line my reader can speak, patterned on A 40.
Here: A 10
